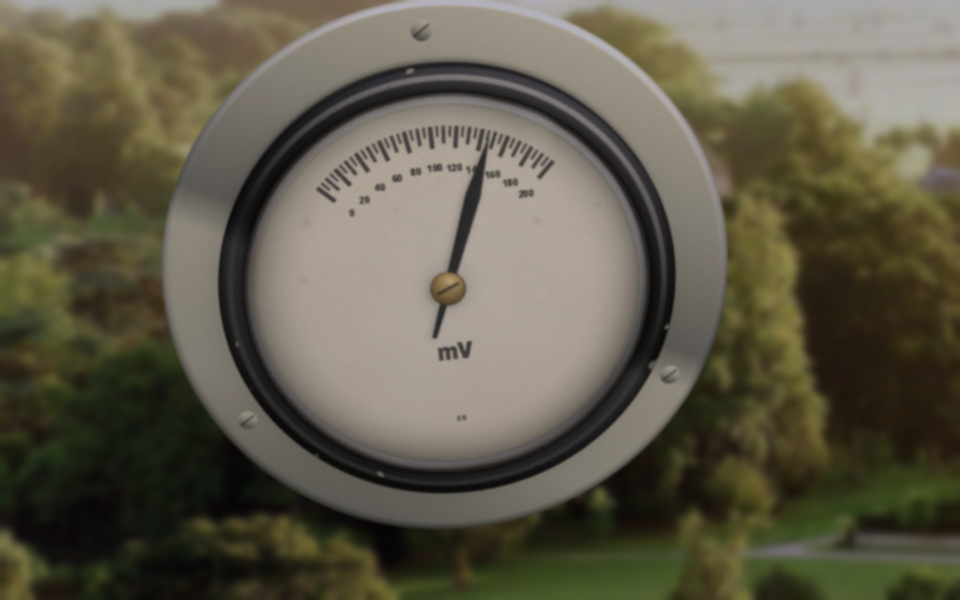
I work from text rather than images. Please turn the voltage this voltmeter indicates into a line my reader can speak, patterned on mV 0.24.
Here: mV 145
